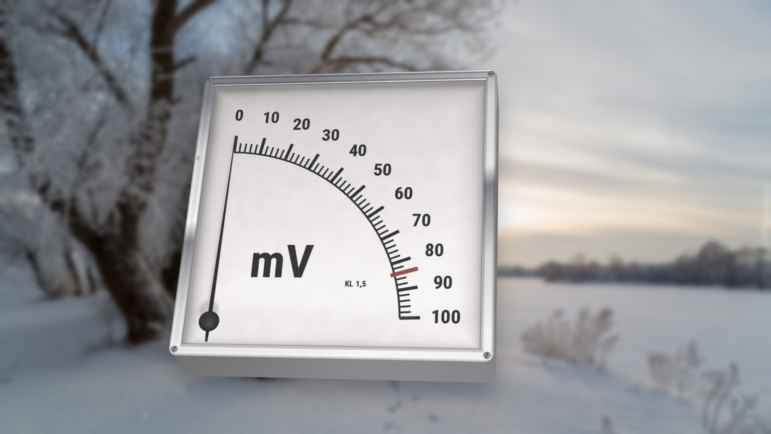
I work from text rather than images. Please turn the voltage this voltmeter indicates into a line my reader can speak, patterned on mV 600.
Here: mV 0
